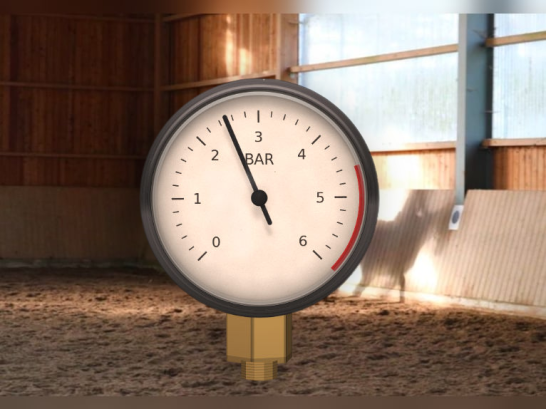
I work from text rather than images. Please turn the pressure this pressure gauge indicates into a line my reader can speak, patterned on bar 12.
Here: bar 2.5
